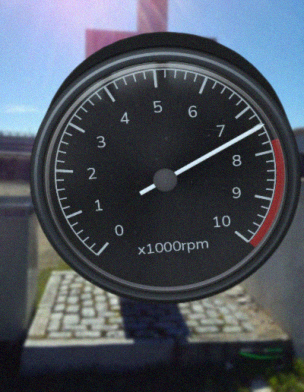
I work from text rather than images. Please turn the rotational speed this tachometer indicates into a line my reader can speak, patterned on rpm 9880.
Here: rpm 7400
